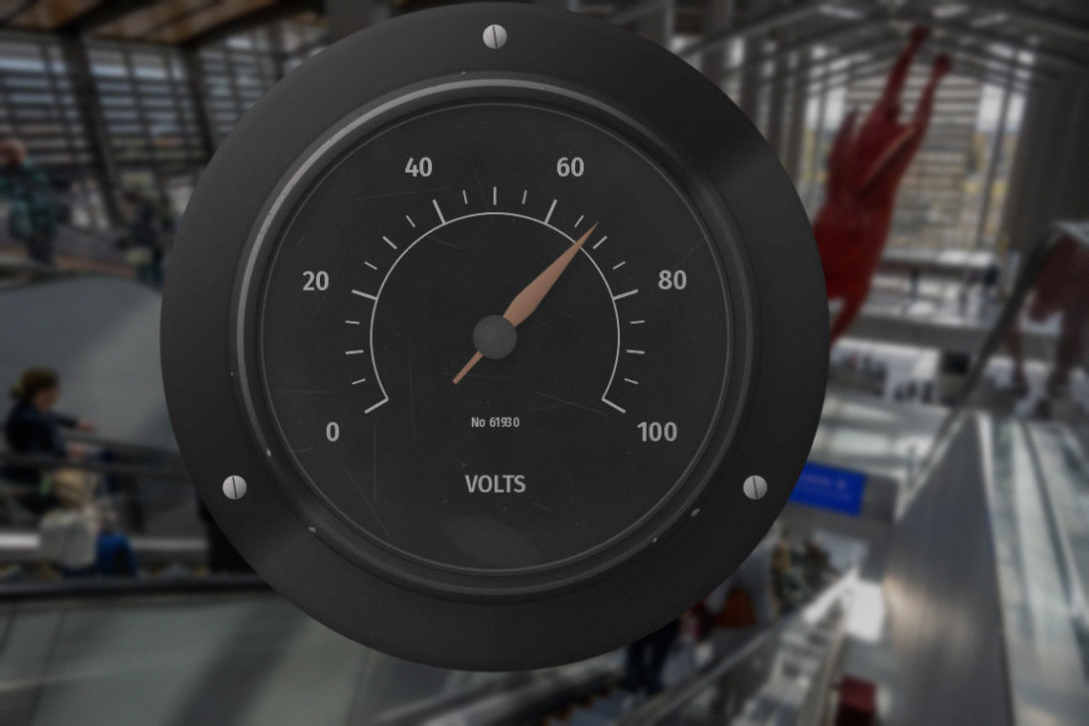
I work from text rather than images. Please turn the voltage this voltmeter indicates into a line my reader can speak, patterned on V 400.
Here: V 67.5
